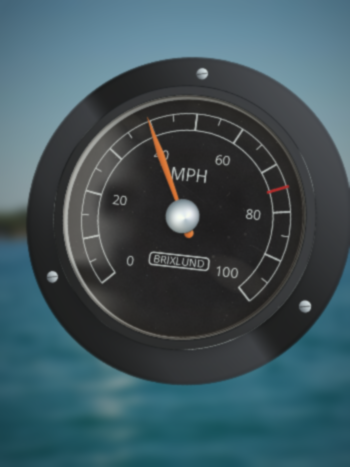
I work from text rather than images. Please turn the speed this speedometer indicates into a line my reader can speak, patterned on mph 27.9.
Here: mph 40
